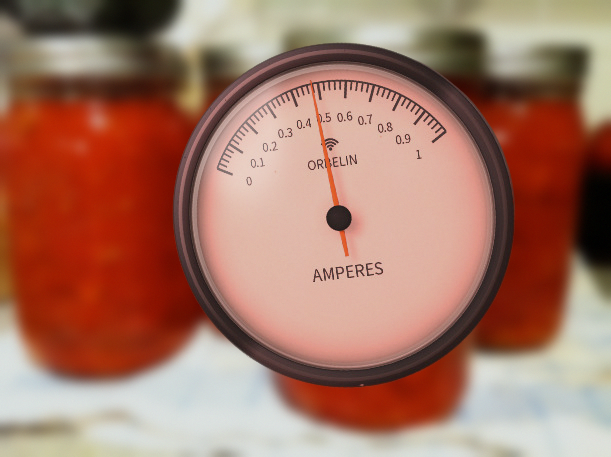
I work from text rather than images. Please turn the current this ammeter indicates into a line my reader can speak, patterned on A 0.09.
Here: A 0.48
